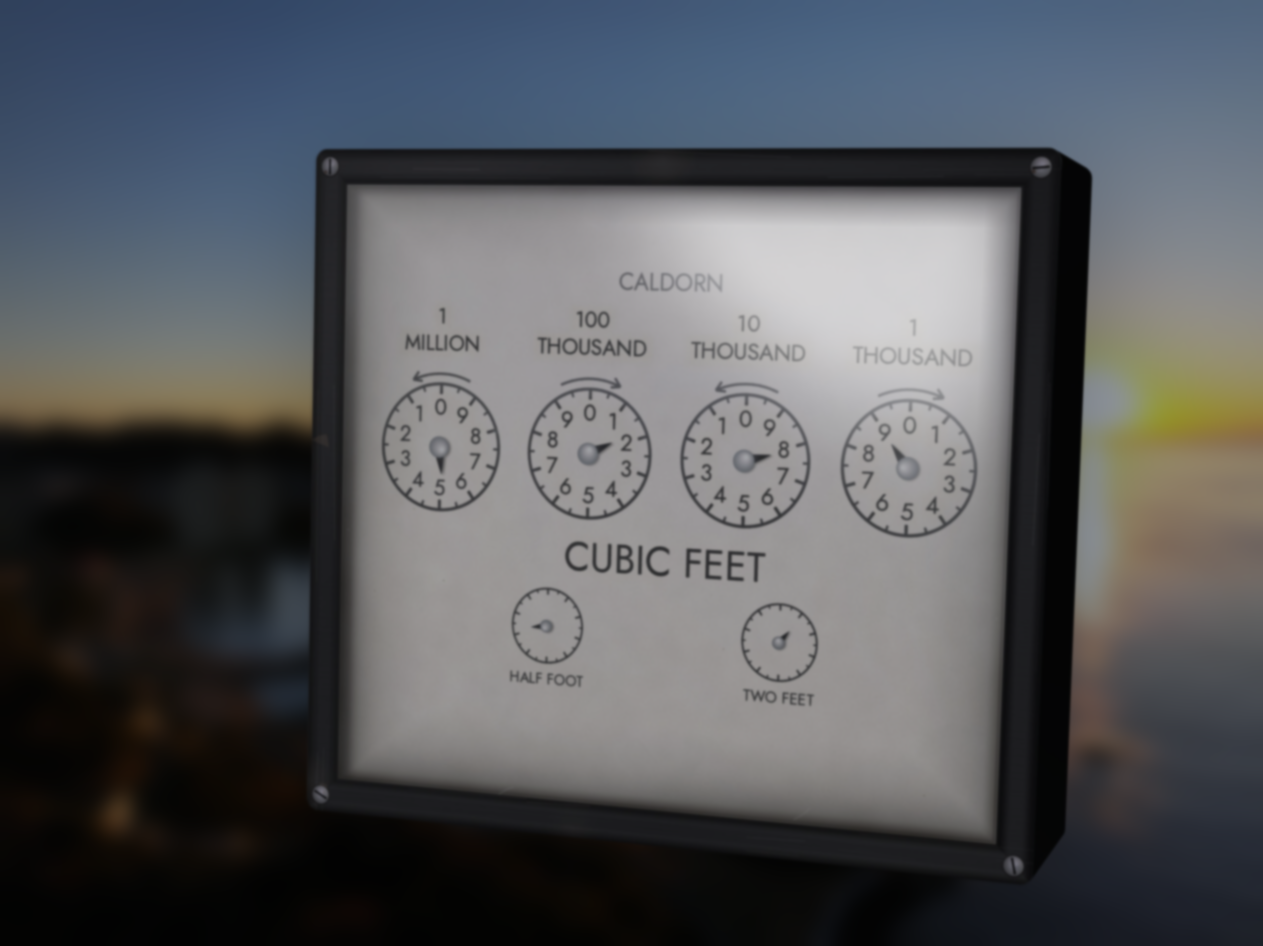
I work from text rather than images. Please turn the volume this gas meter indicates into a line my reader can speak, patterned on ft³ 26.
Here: ft³ 517900
